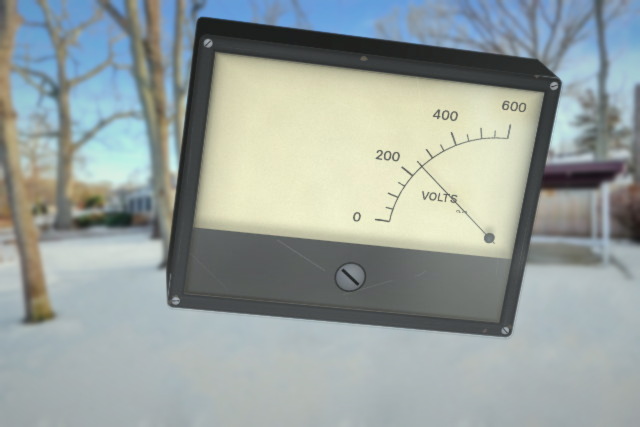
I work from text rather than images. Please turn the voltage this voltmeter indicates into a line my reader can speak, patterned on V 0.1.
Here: V 250
